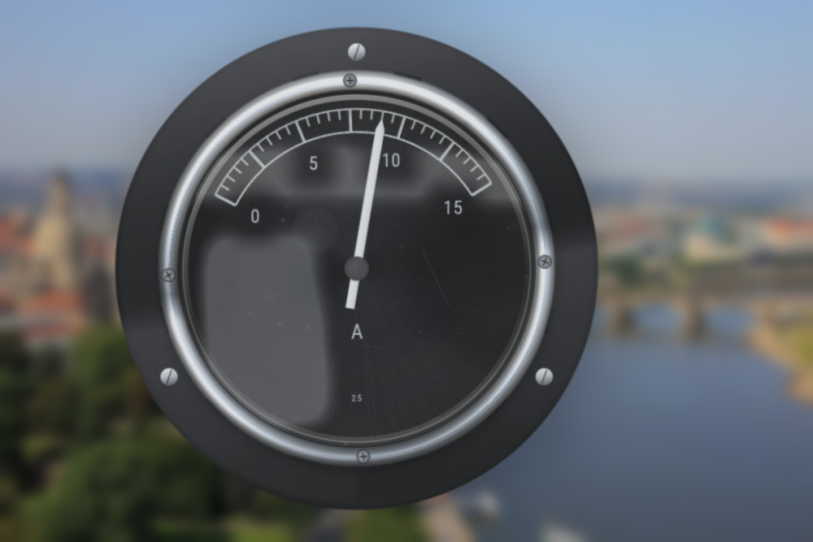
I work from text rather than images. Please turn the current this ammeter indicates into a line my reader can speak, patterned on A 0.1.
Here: A 9
